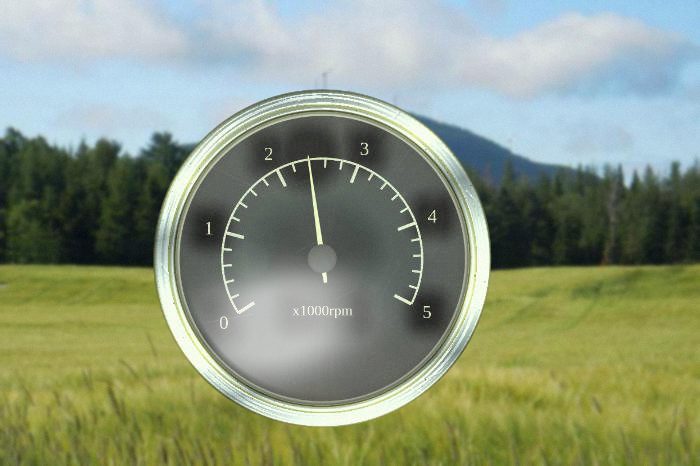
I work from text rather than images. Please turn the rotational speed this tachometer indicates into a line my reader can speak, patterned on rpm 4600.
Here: rpm 2400
